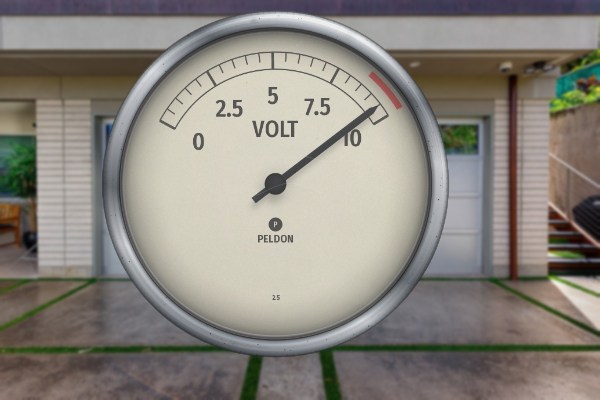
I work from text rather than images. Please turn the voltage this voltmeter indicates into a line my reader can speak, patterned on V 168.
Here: V 9.5
